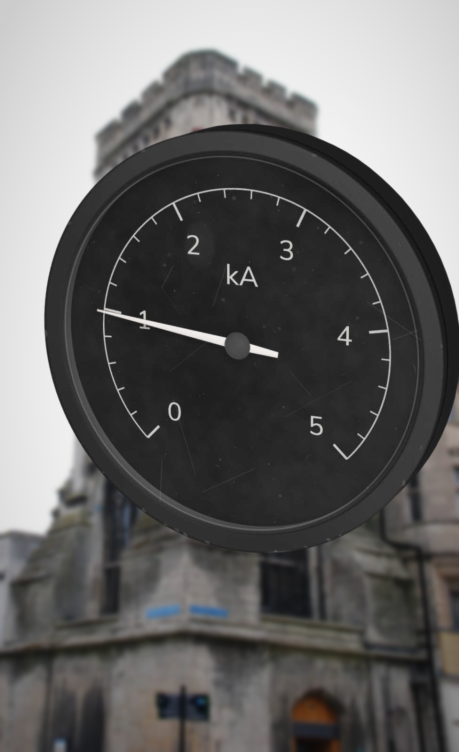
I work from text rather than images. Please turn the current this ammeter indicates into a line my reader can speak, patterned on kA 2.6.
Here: kA 1
